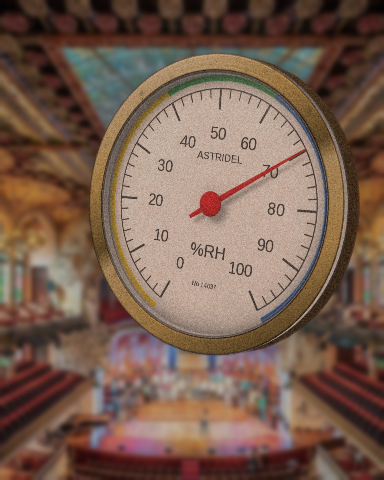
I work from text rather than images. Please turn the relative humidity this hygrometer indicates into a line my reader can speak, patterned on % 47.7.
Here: % 70
